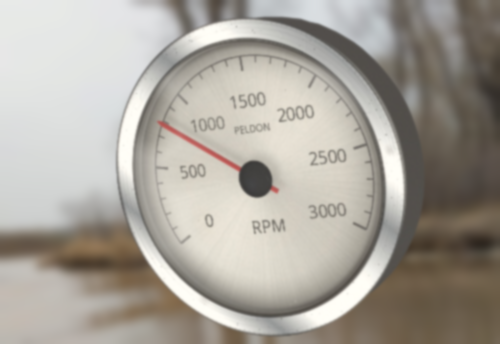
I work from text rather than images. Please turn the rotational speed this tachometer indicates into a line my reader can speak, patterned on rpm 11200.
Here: rpm 800
